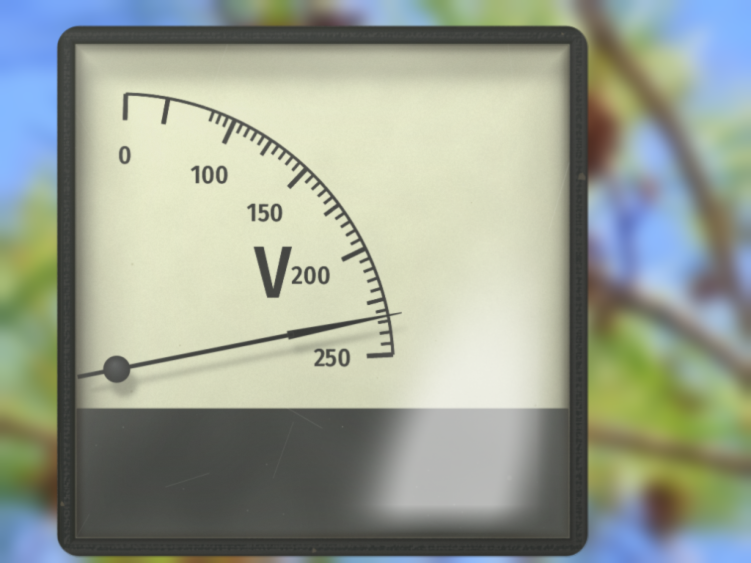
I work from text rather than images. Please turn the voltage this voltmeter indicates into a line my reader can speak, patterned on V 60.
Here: V 232.5
